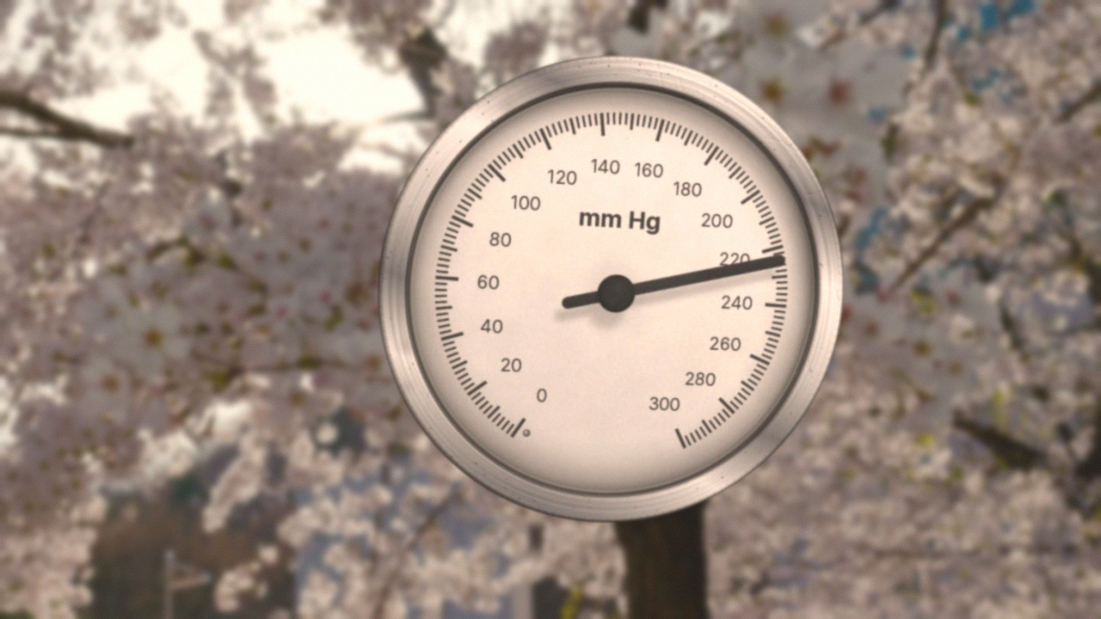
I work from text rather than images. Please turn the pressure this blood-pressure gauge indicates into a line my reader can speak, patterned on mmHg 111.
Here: mmHg 224
